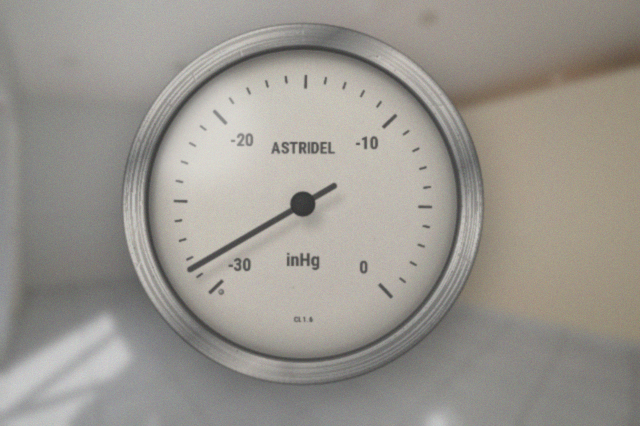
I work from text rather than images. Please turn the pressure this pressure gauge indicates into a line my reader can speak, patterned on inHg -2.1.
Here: inHg -28.5
